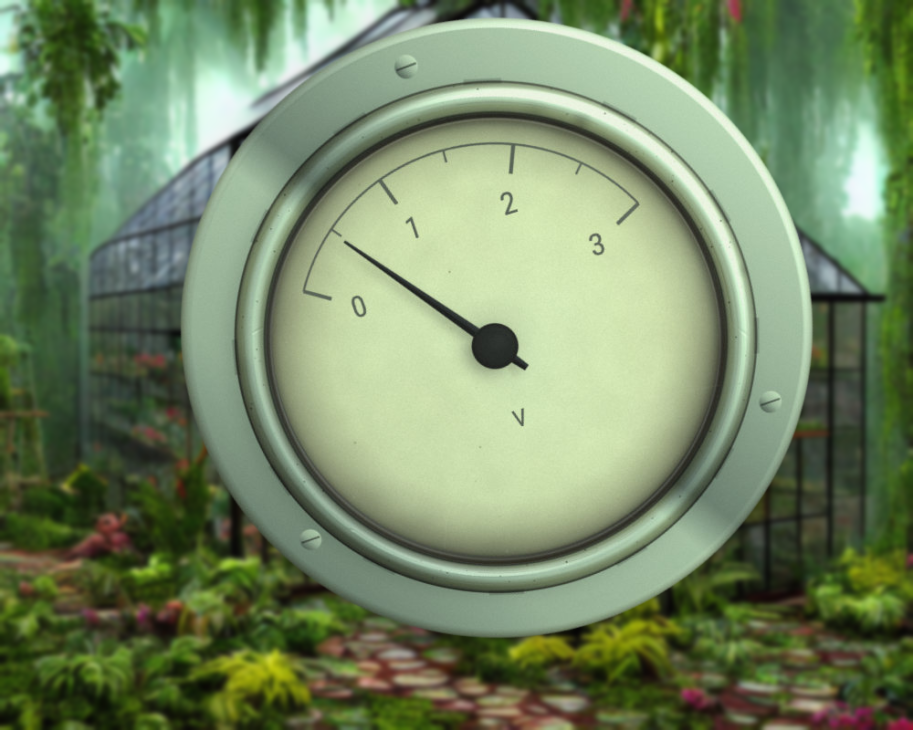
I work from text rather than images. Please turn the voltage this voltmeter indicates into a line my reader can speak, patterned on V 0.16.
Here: V 0.5
